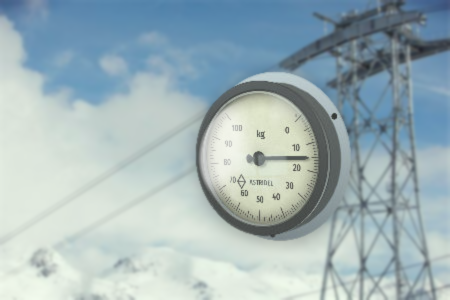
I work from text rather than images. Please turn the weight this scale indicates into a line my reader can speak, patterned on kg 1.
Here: kg 15
